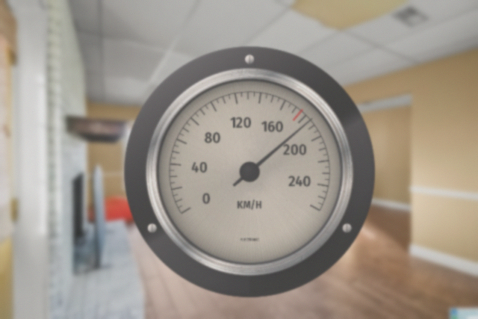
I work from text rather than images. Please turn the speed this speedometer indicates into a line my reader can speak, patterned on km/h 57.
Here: km/h 185
